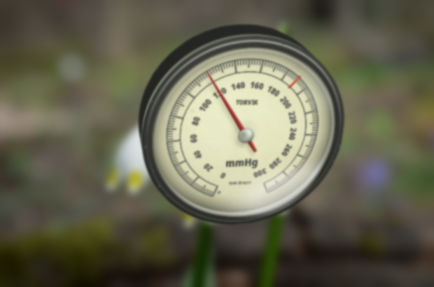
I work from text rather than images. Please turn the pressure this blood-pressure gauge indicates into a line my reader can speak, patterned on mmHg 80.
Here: mmHg 120
